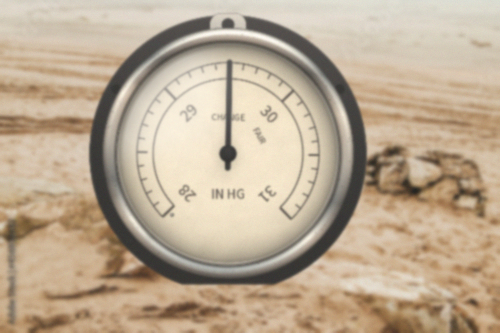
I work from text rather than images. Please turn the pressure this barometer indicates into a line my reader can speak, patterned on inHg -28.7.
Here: inHg 29.5
